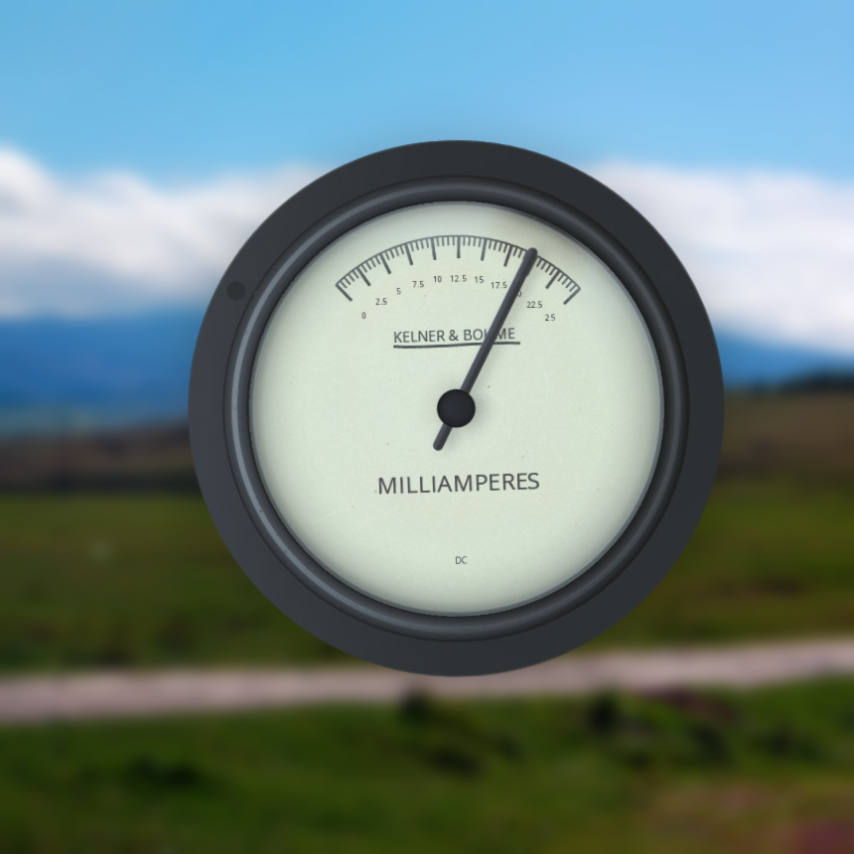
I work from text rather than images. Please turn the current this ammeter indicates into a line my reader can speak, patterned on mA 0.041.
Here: mA 19.5
